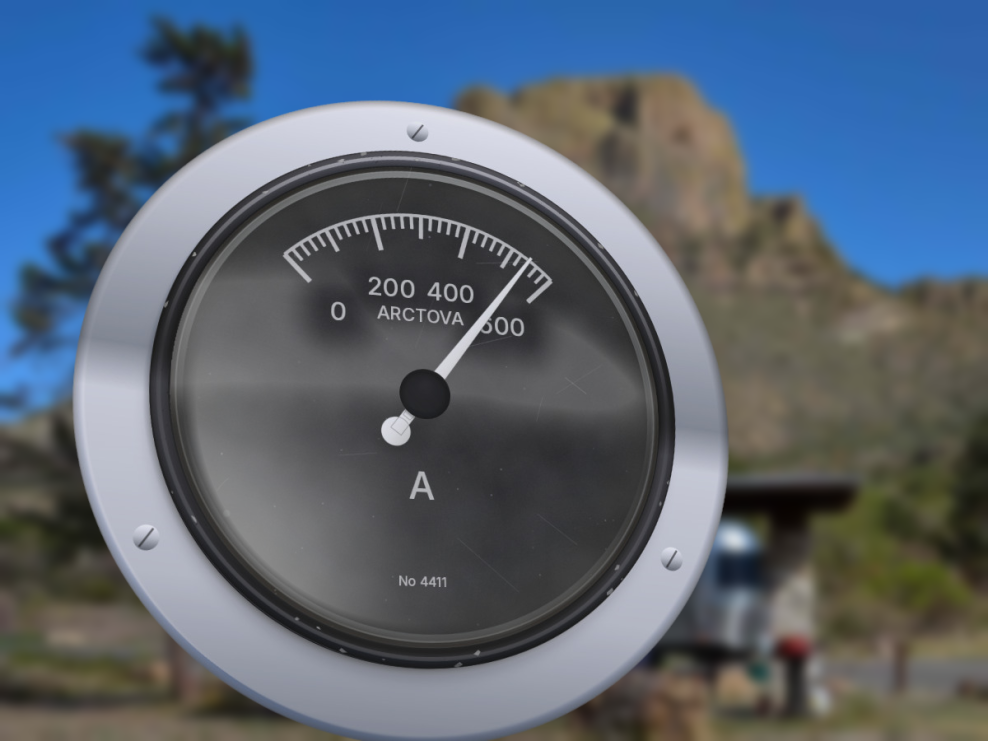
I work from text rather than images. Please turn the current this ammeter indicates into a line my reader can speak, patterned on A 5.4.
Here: A 540
